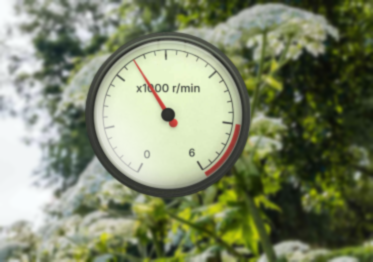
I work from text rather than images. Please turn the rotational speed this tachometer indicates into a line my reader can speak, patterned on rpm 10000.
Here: rpm 2400
